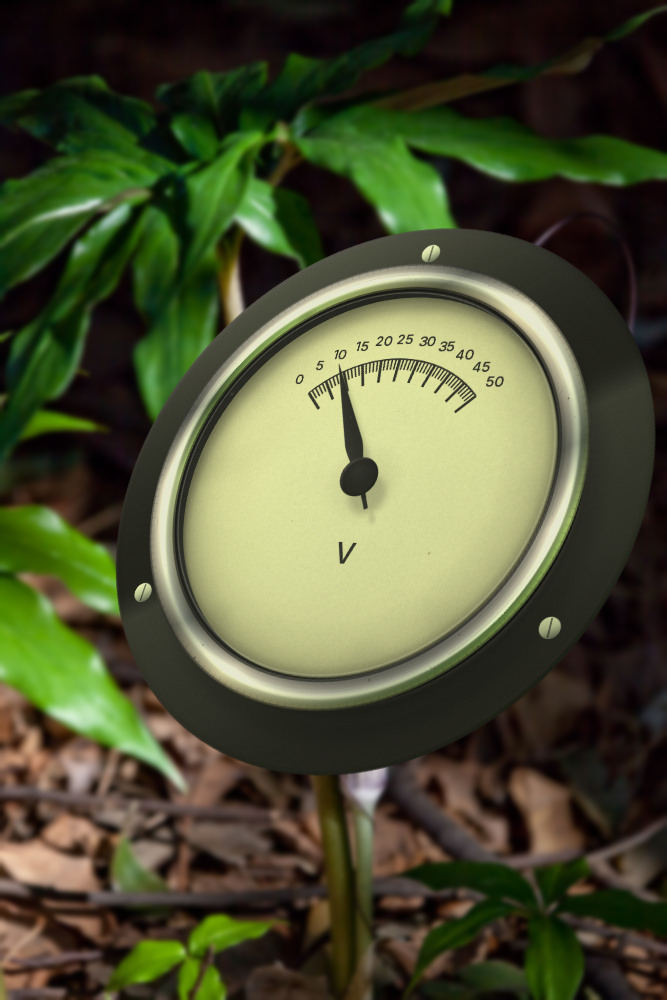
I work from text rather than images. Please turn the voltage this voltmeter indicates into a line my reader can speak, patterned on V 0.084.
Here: V 10
